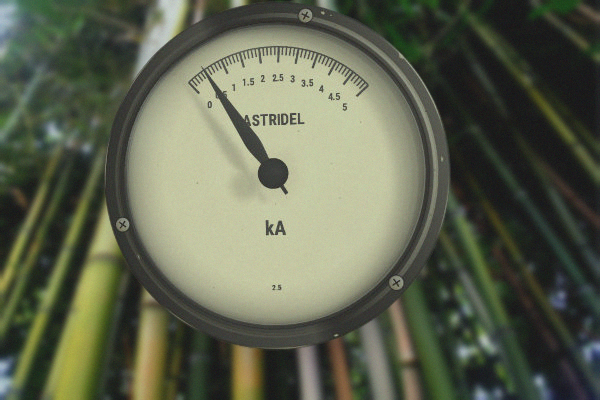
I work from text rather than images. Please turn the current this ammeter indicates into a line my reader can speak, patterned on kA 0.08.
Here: kA 0.5
